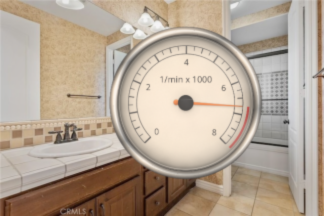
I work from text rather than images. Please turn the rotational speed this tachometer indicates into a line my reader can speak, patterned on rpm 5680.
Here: rpm 6750
